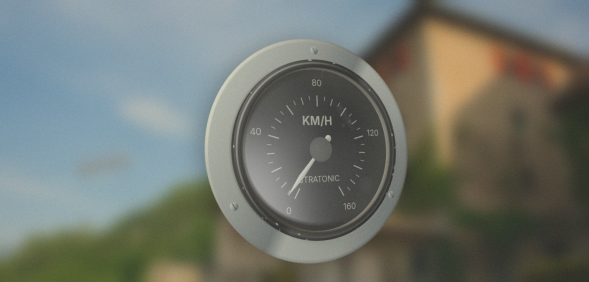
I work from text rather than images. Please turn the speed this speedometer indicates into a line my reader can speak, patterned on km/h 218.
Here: km/h 5
